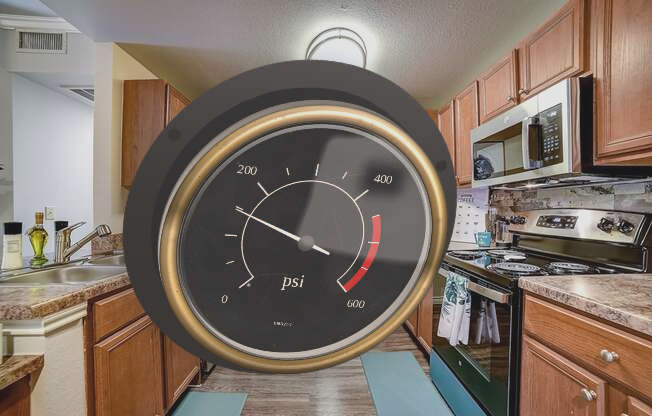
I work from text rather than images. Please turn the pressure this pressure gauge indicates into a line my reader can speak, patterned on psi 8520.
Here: psi 150
